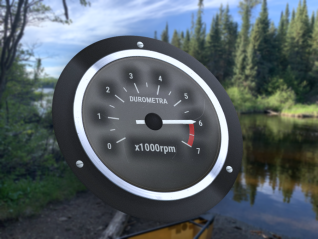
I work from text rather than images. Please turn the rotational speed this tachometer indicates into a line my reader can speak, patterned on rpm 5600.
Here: rpm 6000
